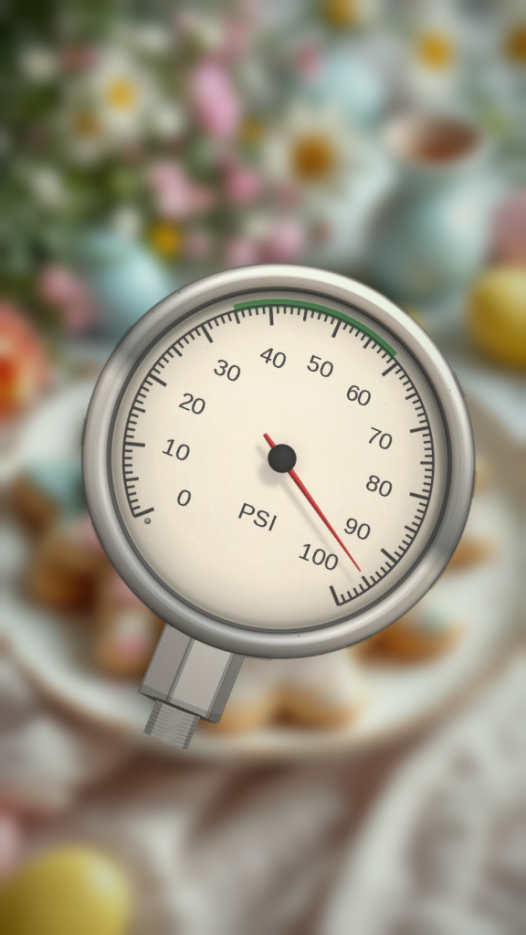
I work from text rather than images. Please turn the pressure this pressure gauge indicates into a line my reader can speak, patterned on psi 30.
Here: psi 95
